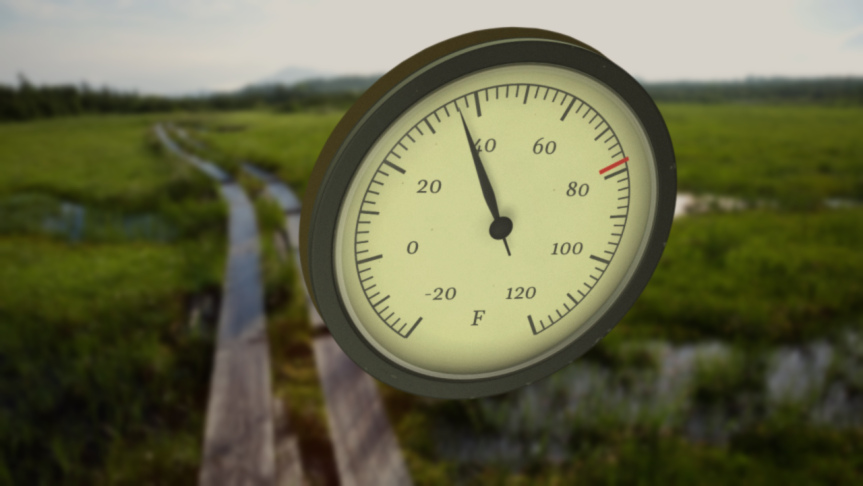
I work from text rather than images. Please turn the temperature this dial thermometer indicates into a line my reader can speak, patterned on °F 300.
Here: °F 36
